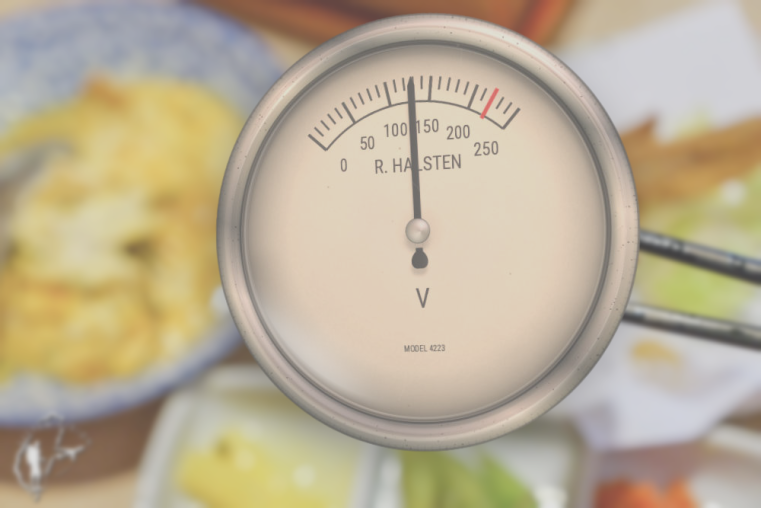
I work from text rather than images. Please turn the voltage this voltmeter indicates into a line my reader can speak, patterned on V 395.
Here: V 130
